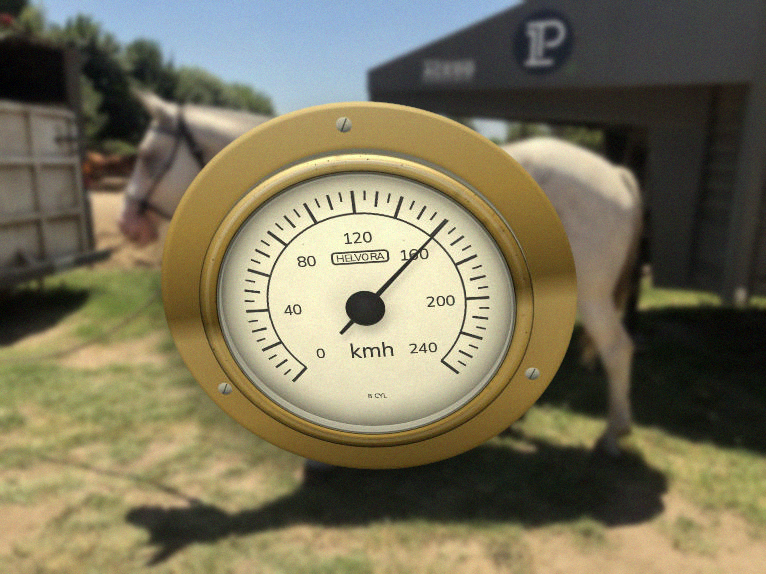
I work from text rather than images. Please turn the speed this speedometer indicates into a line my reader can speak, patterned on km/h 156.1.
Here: km/h 160
